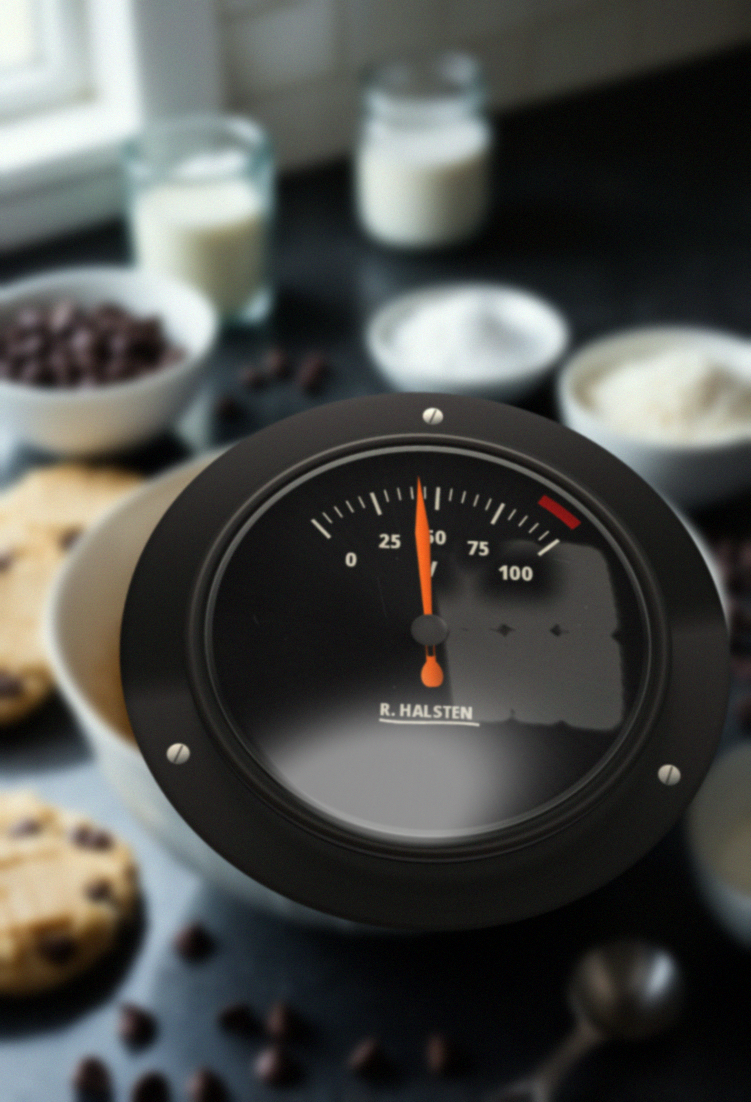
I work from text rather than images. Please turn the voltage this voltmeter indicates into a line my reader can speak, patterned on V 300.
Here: V 42.5
